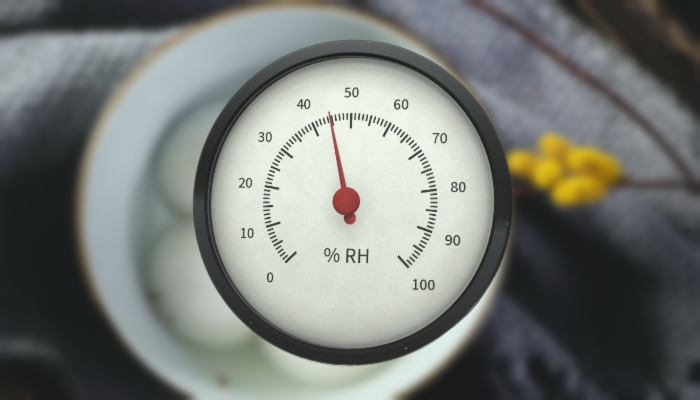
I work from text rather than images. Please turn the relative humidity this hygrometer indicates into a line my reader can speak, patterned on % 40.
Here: % 45
